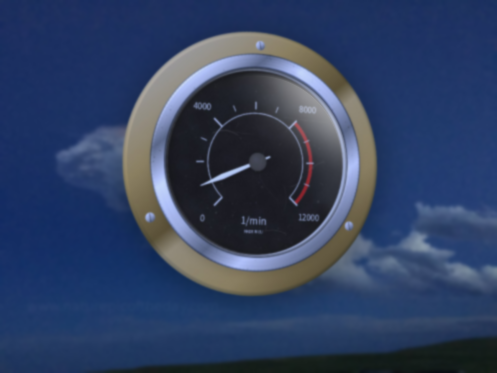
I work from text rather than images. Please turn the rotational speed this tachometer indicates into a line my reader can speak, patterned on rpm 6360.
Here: rpm 1000
